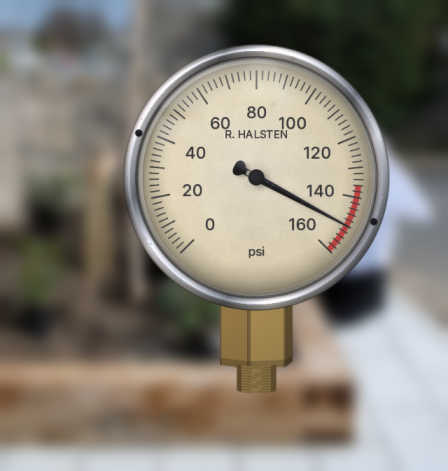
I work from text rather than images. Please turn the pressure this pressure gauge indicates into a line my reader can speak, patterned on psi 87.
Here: psi 150
